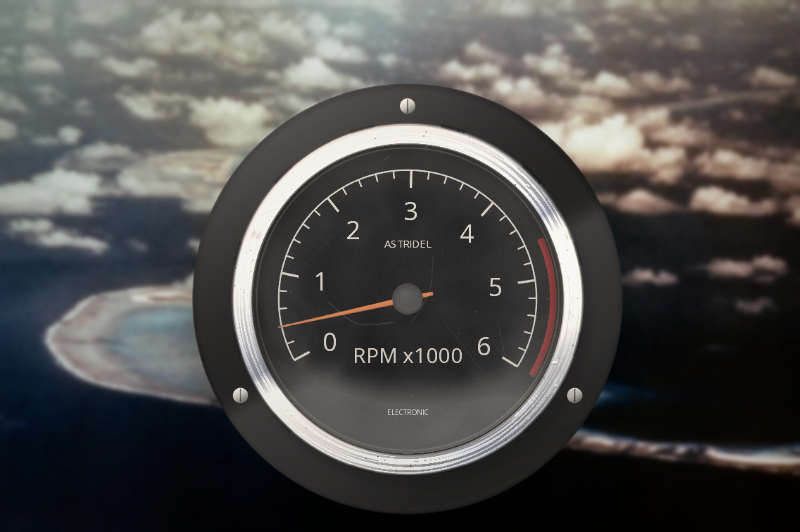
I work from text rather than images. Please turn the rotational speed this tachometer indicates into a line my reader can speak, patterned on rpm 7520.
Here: rpm 400
